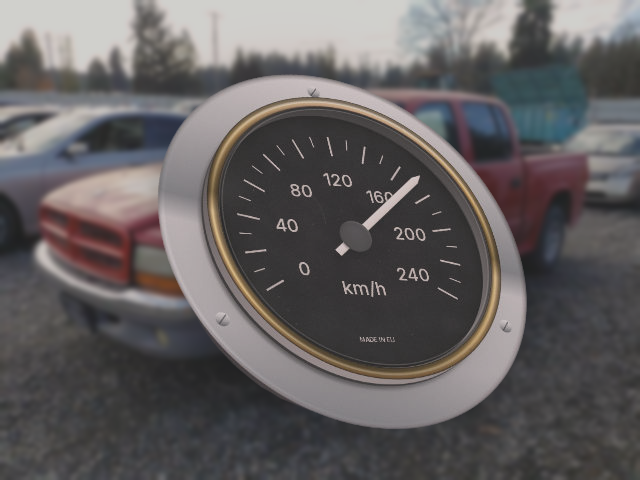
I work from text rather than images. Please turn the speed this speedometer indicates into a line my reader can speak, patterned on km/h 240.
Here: km/h 170
